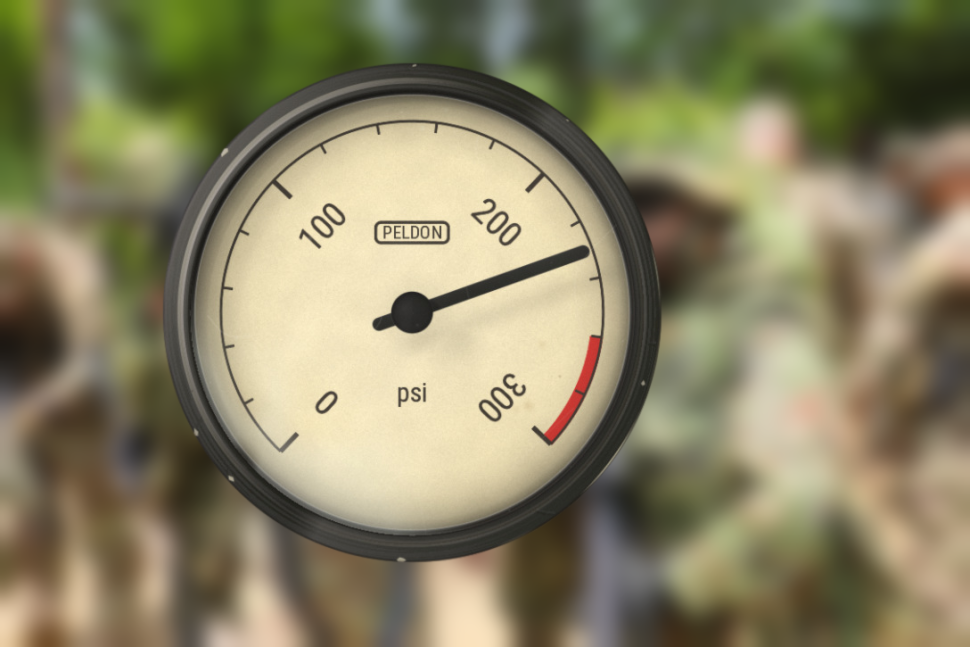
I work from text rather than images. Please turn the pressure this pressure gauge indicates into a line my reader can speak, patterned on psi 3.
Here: psi 230
